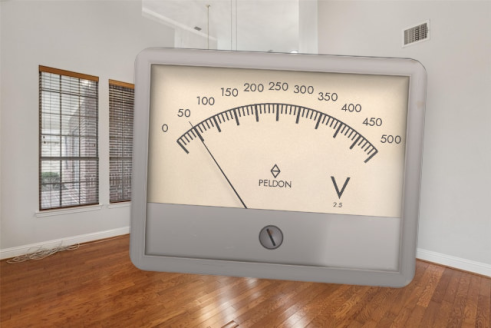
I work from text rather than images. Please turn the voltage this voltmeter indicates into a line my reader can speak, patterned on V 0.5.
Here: V 50
